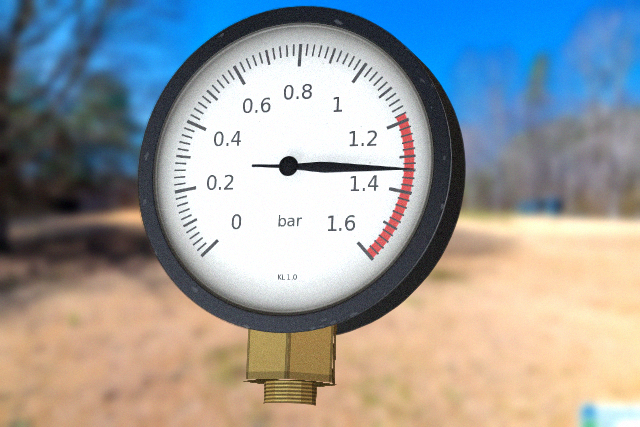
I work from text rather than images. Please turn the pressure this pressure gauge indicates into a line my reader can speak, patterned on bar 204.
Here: bar 1.34
